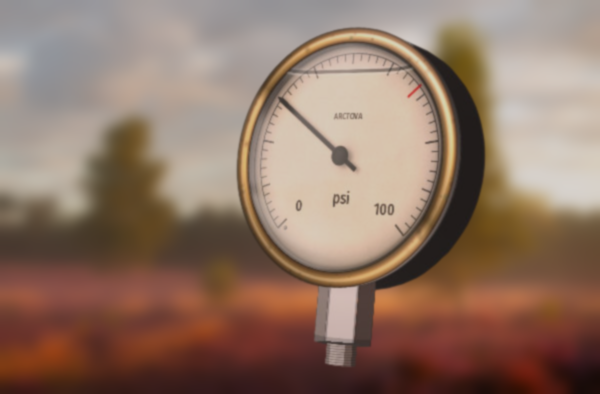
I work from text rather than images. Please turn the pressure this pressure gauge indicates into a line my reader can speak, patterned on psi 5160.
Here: psi 30
